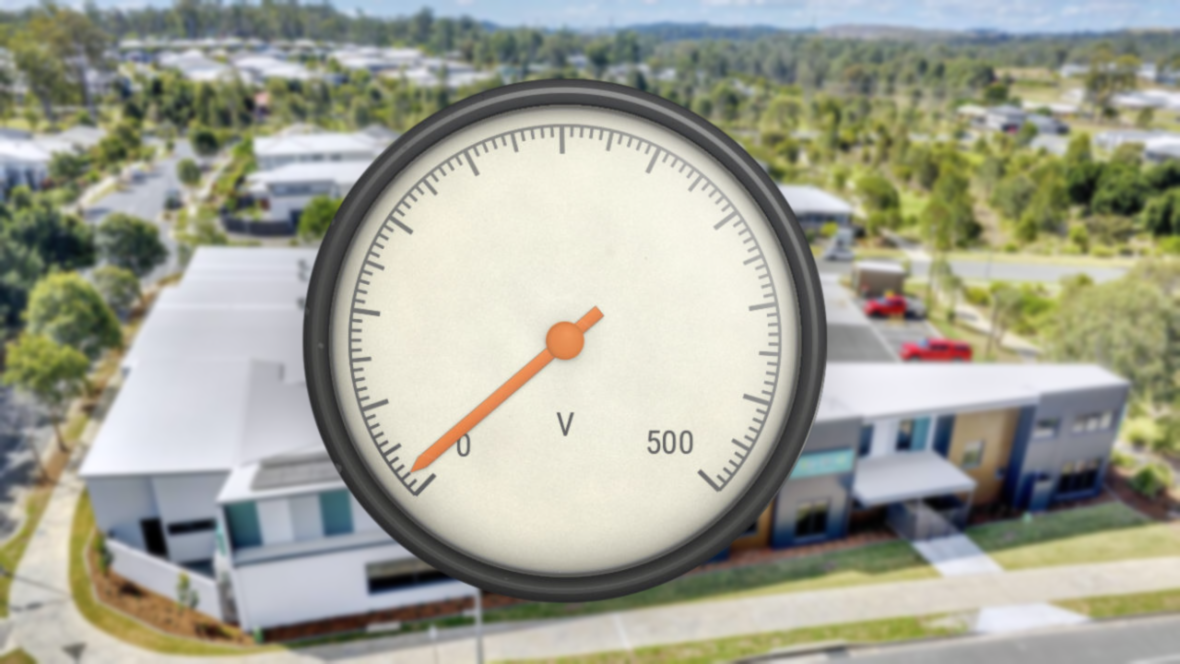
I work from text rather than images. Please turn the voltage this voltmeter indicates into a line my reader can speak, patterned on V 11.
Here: V 10
